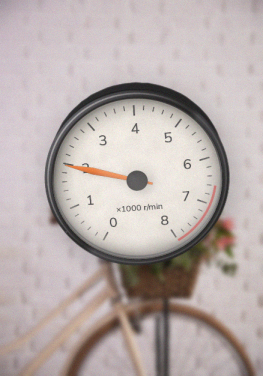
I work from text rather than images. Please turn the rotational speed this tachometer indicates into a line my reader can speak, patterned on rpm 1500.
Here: rpm 2000
